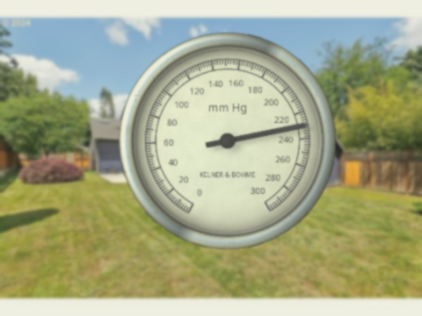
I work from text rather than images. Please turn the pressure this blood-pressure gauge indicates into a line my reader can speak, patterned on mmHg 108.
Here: mmHg 230
